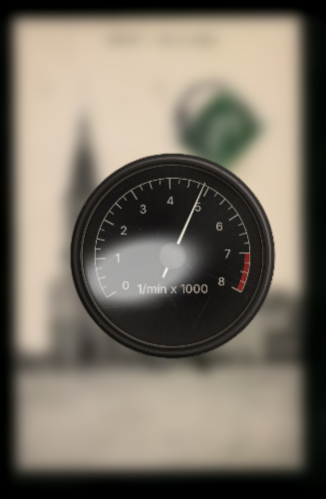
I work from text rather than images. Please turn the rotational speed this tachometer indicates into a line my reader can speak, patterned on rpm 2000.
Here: rpm 4875
